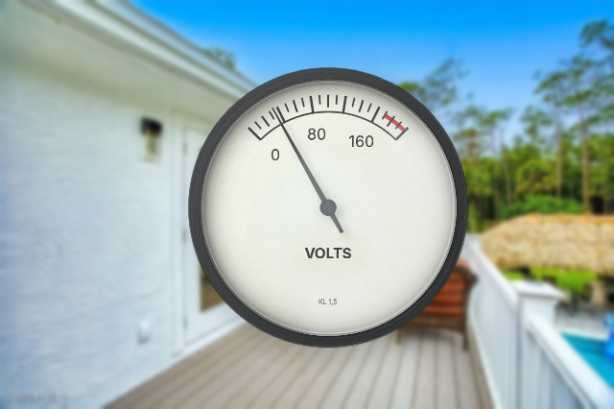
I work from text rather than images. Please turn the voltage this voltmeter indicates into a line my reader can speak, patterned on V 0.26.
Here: V 35
